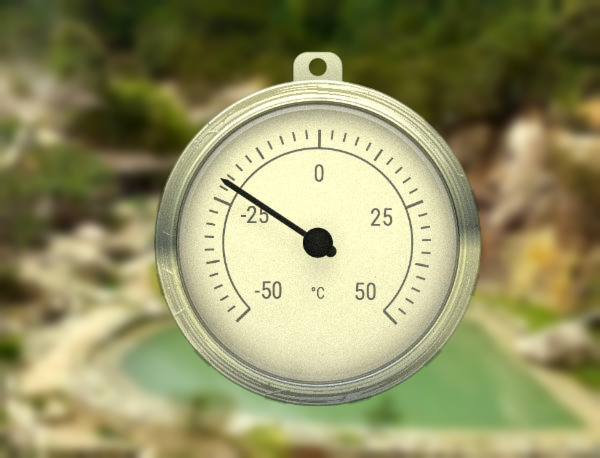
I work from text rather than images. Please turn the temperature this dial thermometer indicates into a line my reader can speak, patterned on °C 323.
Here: °C -21.25
